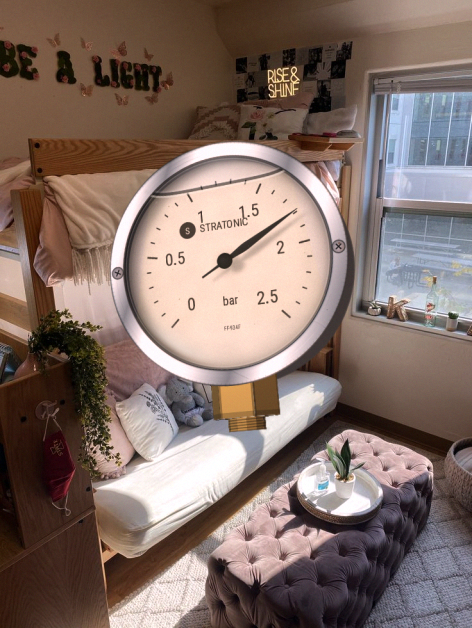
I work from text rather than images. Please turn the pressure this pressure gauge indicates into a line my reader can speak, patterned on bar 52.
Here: bar 1.8
